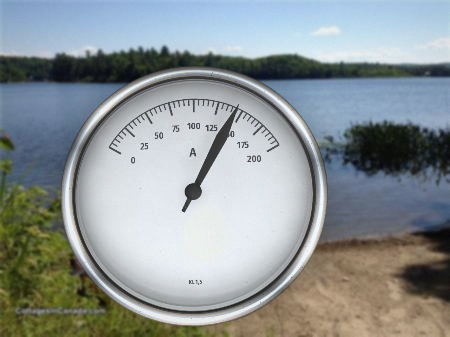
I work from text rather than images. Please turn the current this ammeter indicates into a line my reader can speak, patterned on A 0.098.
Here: A 145
